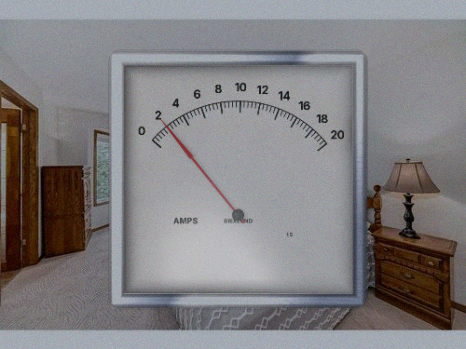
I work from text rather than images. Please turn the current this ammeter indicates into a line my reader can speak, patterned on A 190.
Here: A 2
